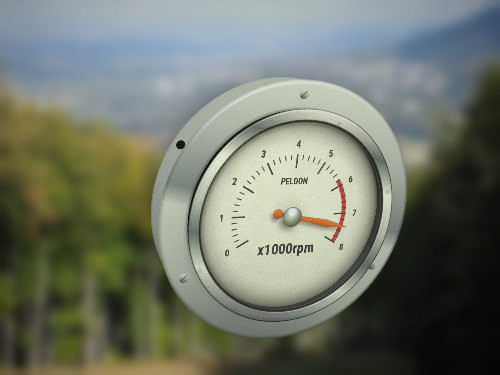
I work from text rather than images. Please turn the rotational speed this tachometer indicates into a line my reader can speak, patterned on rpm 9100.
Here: rpm 7400
